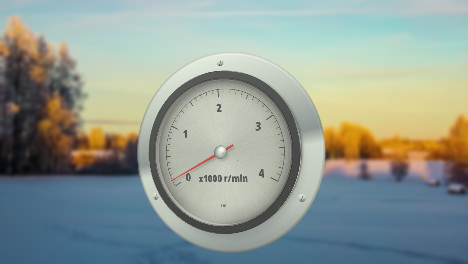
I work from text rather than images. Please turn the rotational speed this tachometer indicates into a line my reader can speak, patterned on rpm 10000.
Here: rpm 100
